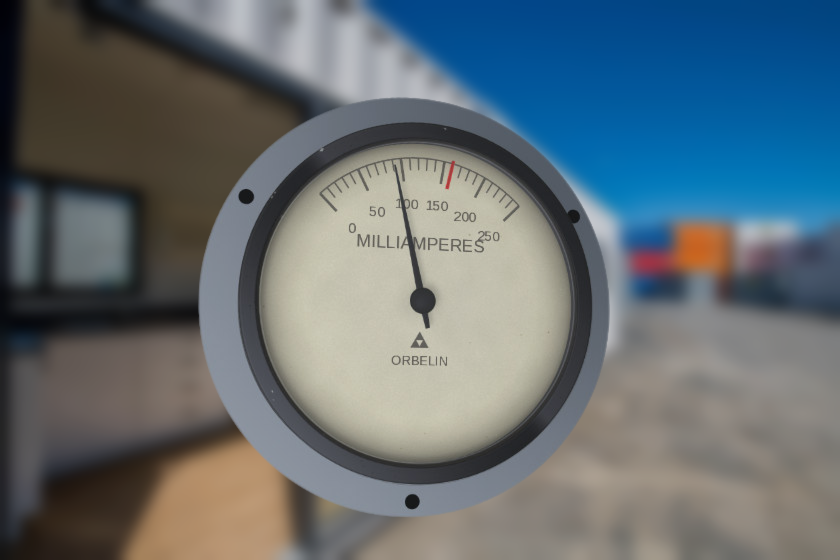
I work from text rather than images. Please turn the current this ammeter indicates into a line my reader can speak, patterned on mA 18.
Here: mA 90
